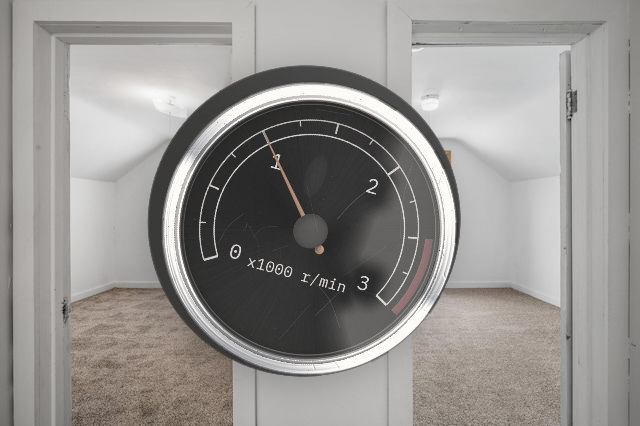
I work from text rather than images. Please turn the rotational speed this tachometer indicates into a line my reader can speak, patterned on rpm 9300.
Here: rpm 1000
